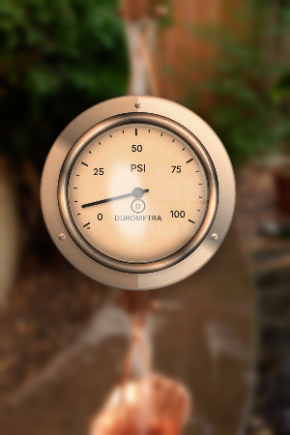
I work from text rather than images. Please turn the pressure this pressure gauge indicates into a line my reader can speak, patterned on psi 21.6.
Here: psi 7.5
